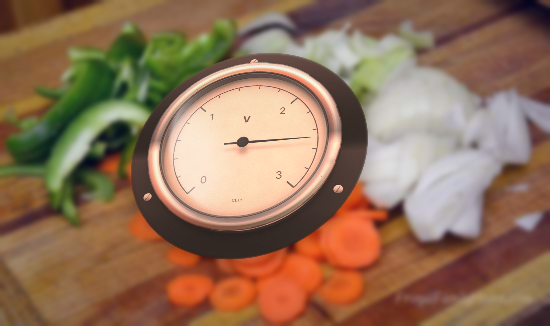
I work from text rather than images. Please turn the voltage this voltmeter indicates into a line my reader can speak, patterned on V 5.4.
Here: V 2.5
